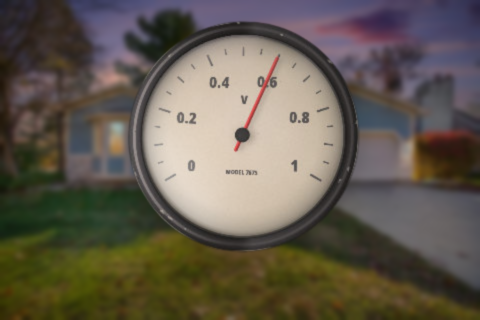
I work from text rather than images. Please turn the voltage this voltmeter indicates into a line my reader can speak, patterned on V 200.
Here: V 0.6
